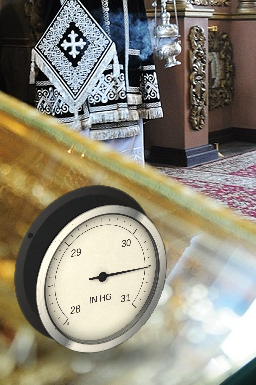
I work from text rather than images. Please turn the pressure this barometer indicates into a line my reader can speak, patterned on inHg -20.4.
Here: inHg 30.5
